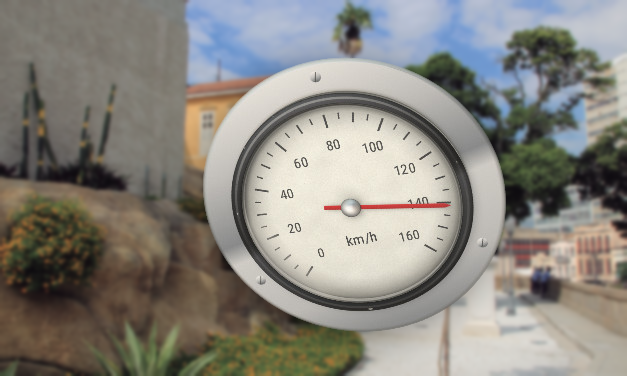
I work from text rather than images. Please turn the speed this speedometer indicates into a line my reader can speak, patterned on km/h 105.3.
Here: km/h 140
